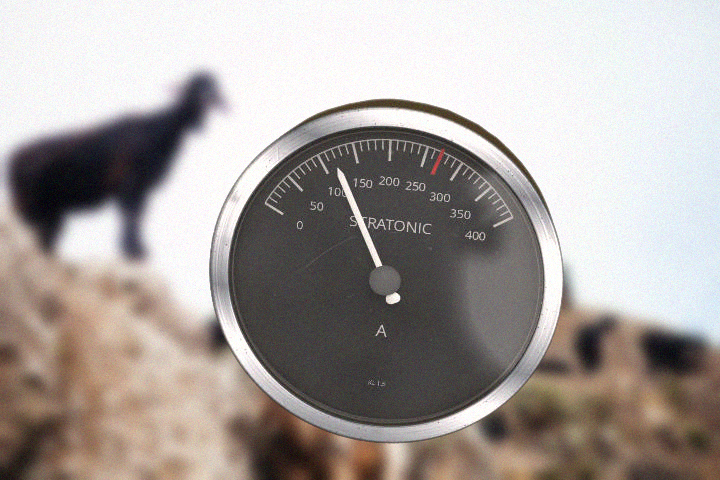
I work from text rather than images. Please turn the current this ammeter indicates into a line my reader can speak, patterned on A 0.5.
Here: A 120
